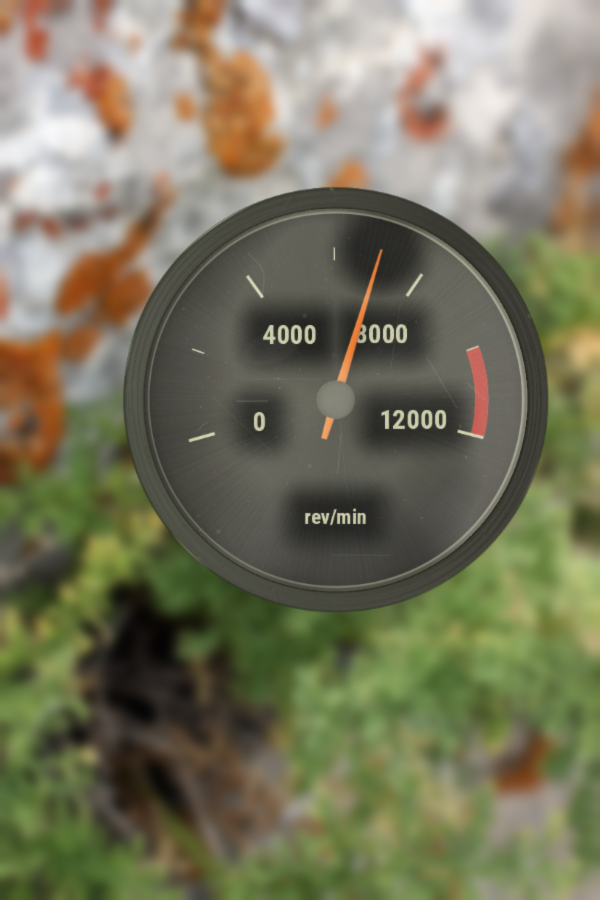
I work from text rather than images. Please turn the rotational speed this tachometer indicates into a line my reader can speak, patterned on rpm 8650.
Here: rpm 7000
